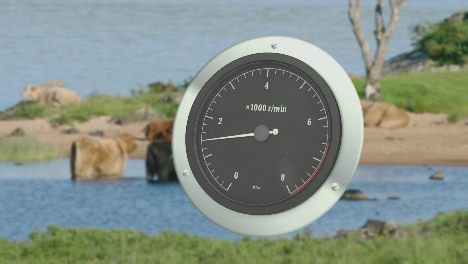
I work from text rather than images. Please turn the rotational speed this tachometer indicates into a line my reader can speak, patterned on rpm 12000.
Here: rpm 1400
